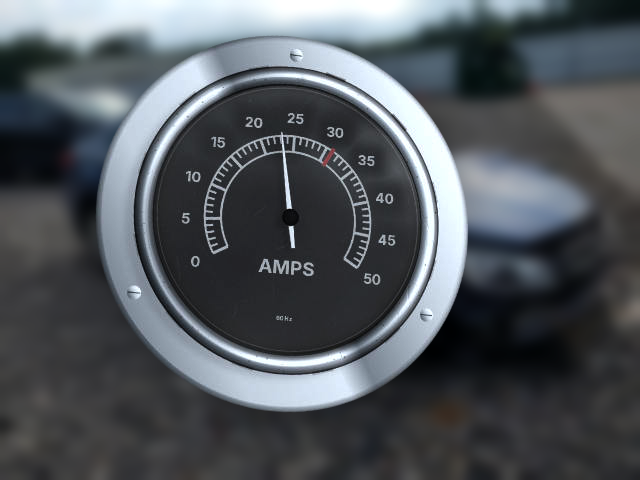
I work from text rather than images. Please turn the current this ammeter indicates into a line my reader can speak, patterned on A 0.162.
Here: A 23
